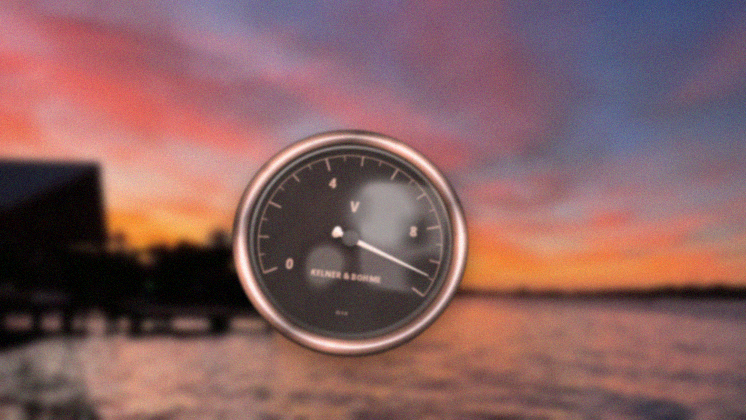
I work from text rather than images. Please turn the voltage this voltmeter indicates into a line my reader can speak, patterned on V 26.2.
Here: V 9.5
